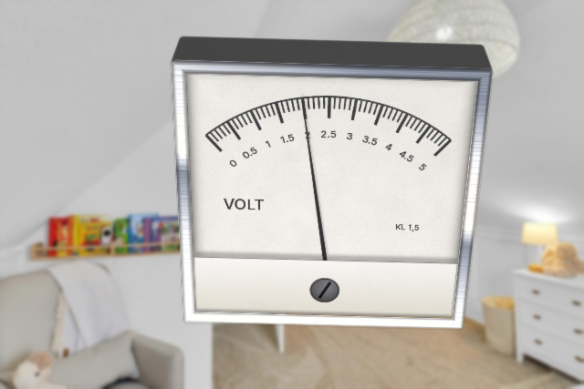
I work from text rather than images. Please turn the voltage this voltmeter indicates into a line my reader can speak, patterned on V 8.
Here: V 2
